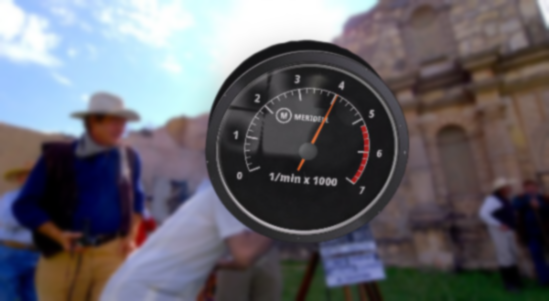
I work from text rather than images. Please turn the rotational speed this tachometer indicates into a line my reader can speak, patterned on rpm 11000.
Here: rpm 4000
